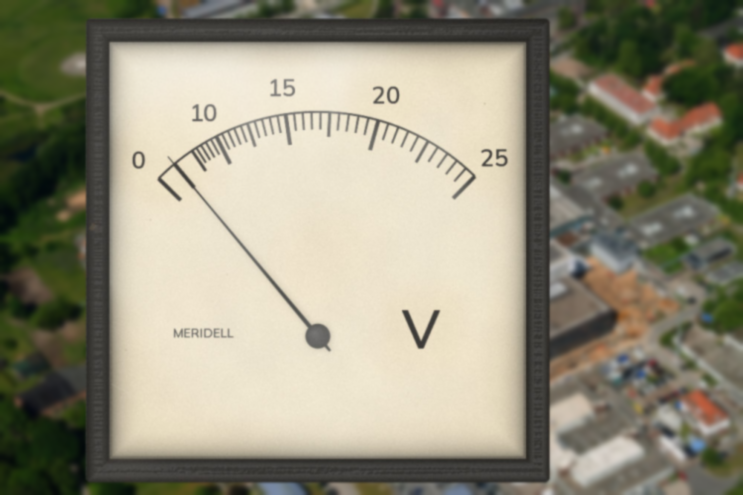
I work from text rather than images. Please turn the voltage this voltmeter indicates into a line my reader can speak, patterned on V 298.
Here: V 5
